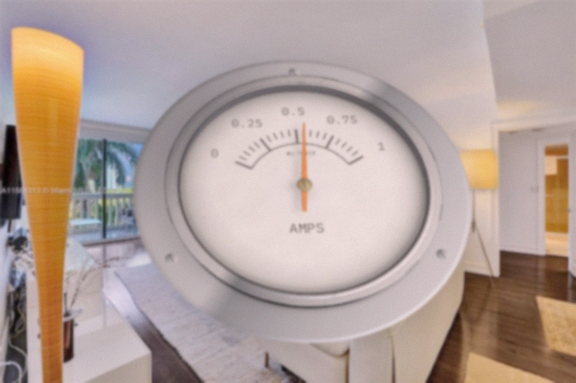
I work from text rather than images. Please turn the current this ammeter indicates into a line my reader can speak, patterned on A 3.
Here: A 0.55
